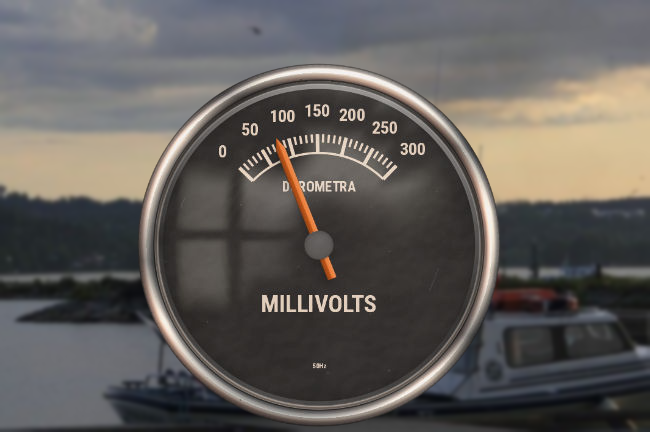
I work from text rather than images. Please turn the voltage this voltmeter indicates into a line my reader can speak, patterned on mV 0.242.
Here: mV 80
